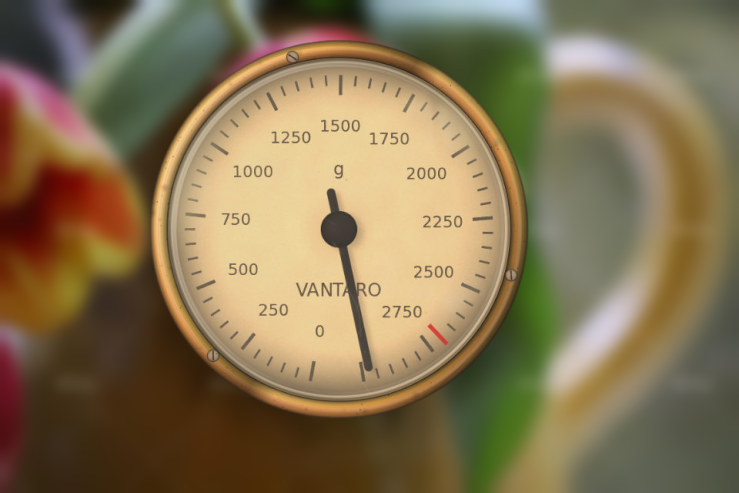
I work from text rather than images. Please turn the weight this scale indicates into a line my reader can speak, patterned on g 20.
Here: g 2975
